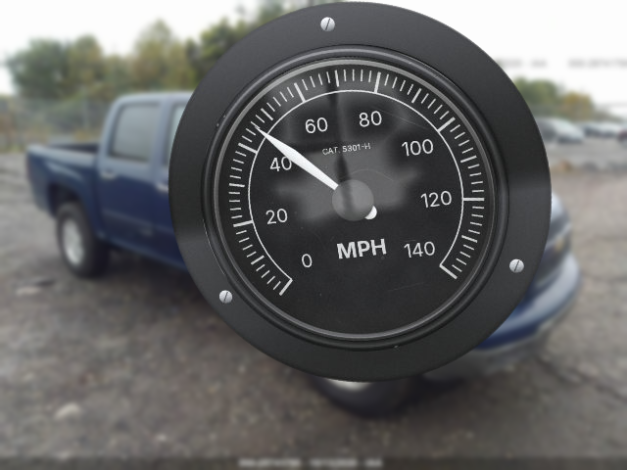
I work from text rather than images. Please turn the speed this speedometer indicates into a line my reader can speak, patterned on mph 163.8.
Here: mph 46
